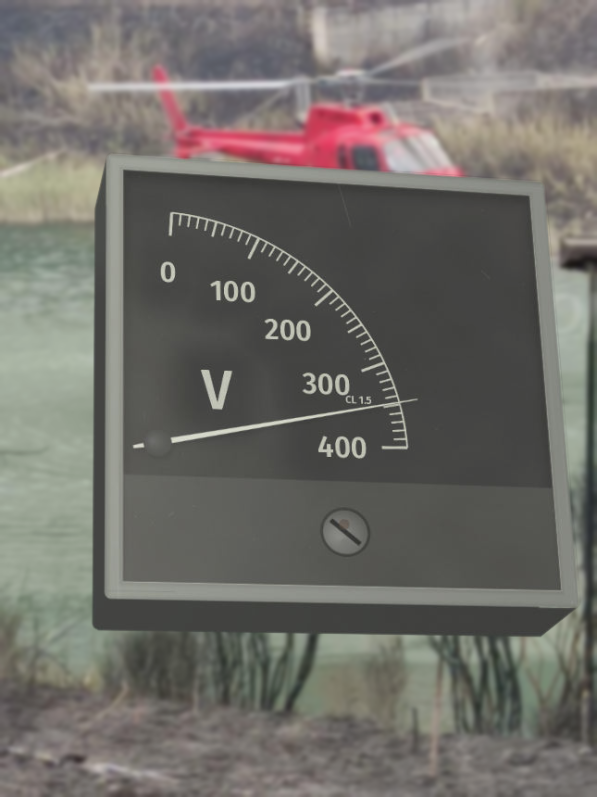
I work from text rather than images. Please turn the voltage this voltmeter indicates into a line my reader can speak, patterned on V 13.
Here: V 350
